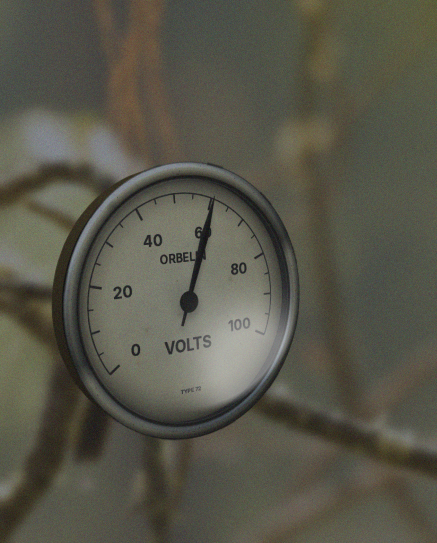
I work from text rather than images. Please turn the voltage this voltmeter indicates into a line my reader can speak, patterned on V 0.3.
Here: V 60
